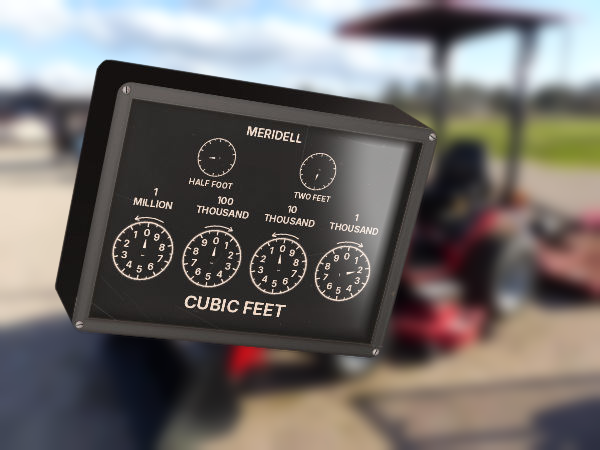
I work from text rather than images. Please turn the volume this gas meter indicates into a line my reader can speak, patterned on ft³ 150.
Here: ft³ 200
